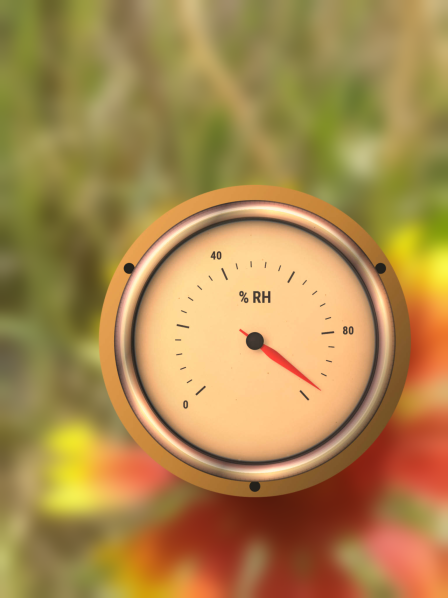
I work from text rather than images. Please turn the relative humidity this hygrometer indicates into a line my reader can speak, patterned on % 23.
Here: % 96
